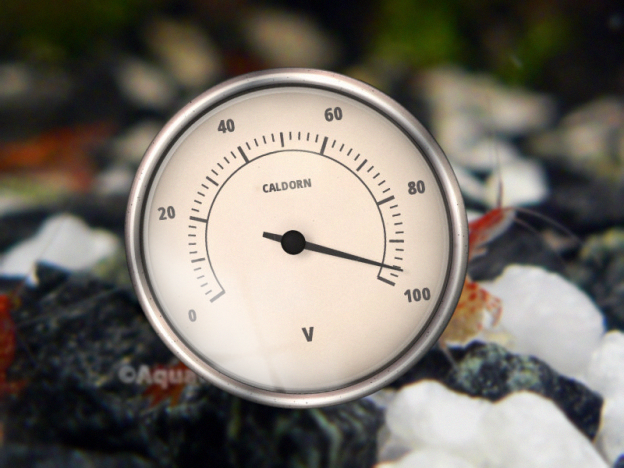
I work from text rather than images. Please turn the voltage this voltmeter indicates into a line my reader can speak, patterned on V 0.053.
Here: V 96
